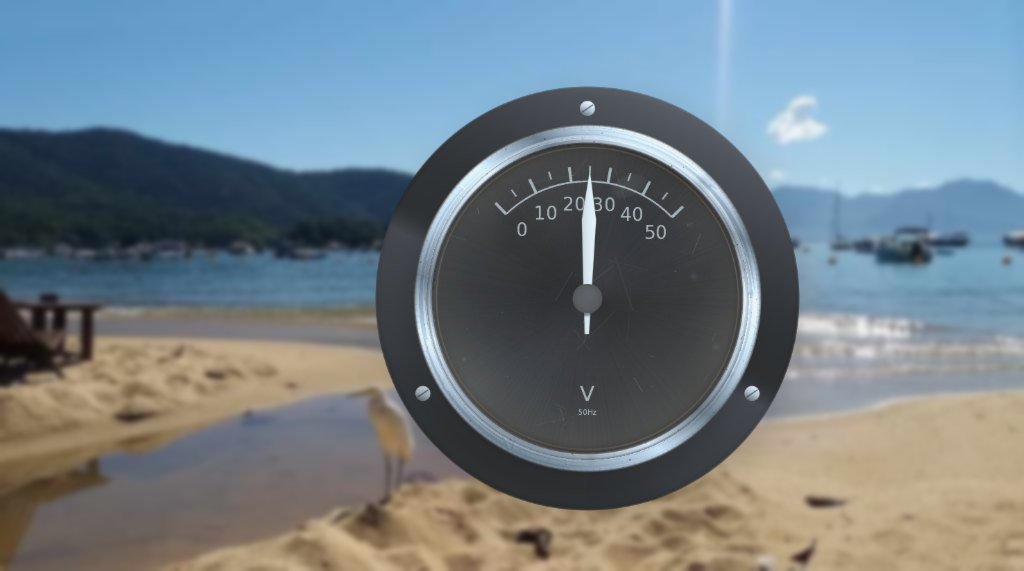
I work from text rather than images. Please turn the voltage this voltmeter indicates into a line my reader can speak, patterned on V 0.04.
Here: V 25
